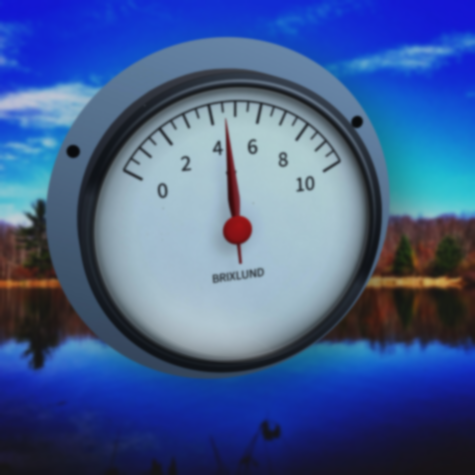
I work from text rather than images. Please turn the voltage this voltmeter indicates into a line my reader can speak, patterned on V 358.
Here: V 4.5
